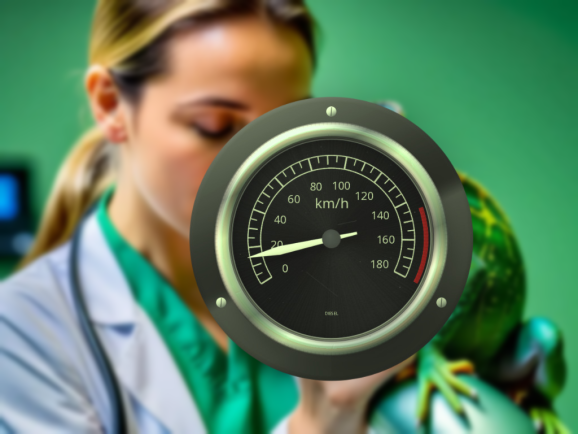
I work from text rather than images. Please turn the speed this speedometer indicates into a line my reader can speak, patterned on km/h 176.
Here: km/h 15
